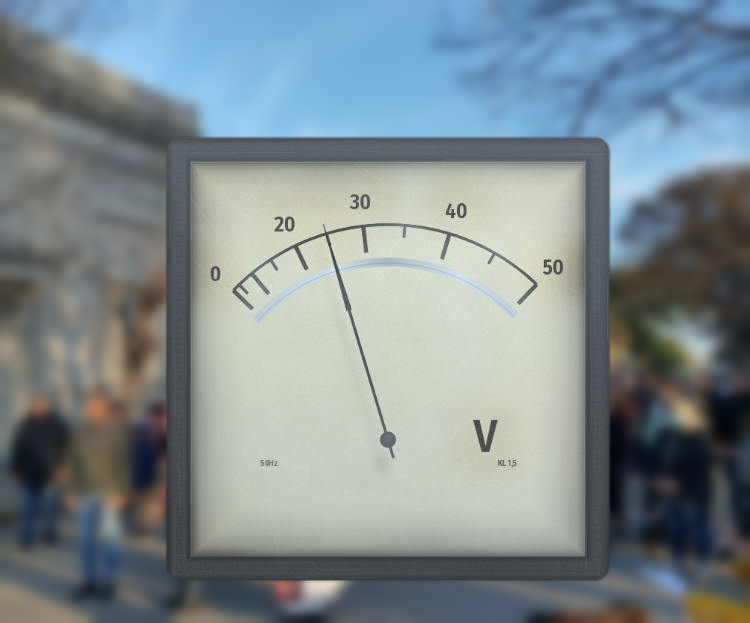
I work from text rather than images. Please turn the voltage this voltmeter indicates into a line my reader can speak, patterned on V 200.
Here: V 25
